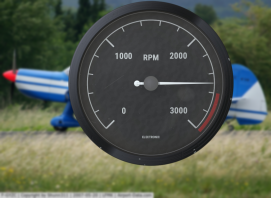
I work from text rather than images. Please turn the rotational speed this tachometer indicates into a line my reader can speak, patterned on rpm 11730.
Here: rpm 2500
